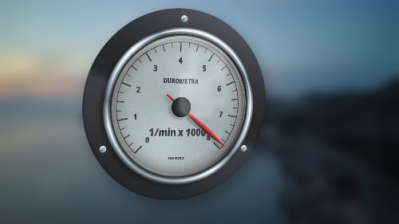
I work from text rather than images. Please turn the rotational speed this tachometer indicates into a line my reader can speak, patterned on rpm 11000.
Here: rpm 7875
